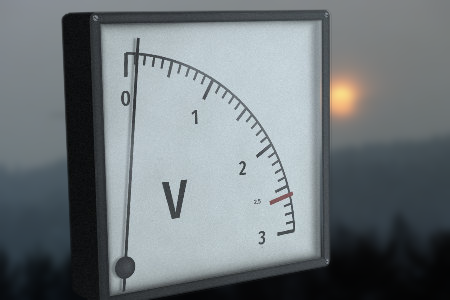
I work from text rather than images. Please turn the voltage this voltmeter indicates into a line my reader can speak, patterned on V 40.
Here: V 0.1
